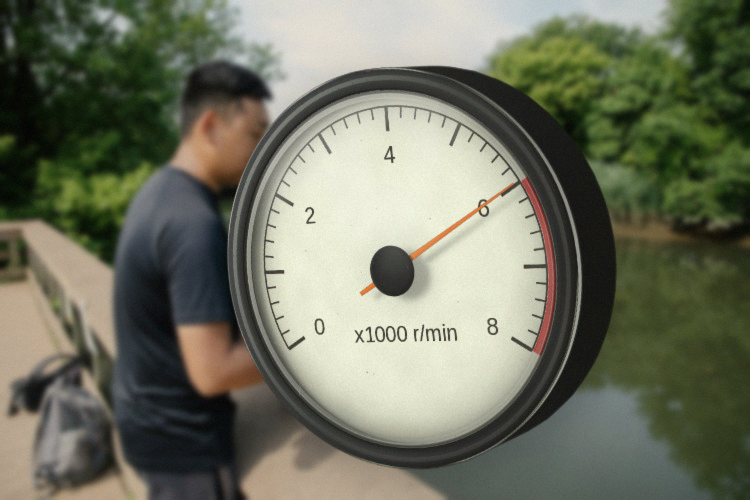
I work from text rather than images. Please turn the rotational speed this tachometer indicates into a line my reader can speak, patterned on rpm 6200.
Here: rpm 6000
